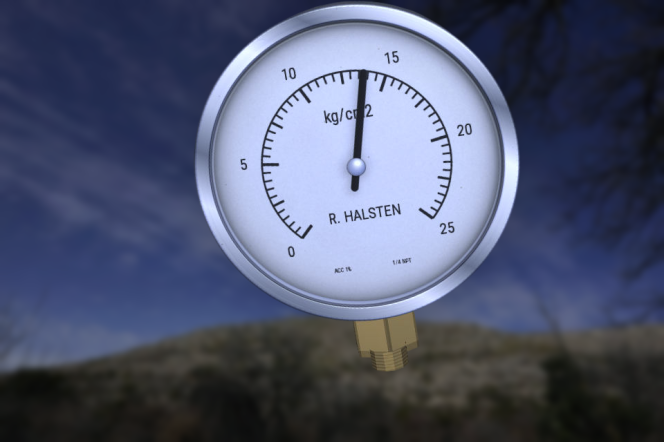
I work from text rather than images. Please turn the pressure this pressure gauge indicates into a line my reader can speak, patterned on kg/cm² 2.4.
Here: kg/cm² 13.75
